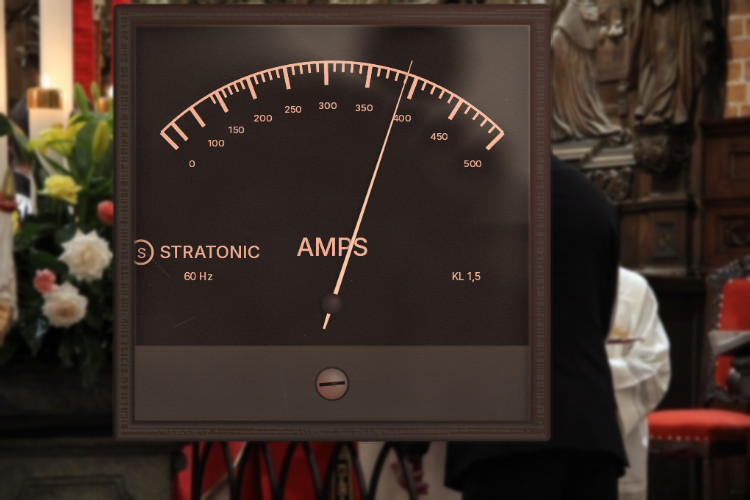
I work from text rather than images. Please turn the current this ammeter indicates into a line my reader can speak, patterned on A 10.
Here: A 390
